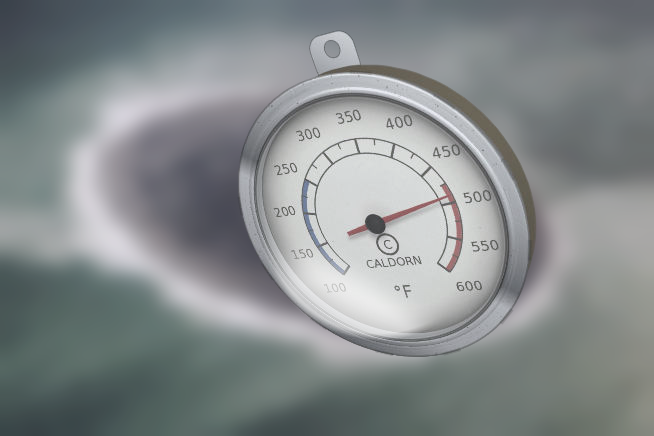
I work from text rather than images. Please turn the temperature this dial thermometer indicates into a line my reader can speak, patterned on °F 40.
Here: °F 487.5
